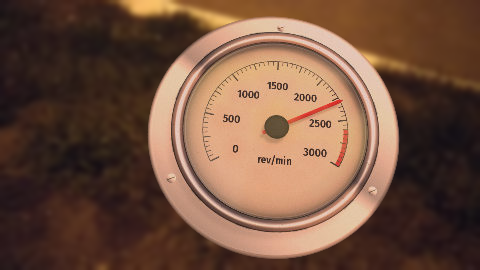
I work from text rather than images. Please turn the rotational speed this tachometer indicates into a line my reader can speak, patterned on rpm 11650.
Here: rpm 2300
